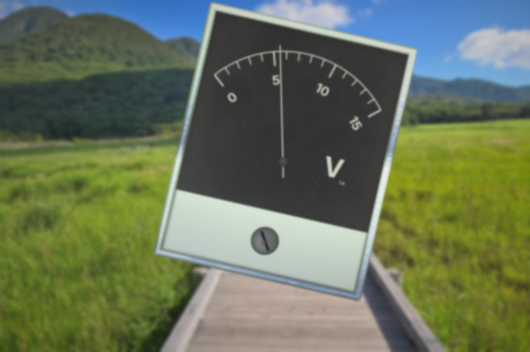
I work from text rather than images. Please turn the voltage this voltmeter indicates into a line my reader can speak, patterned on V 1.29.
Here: V 5.5
